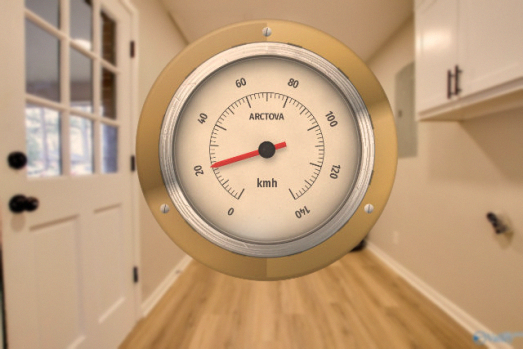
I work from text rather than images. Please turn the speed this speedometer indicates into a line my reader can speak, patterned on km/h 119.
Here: km/h 20
